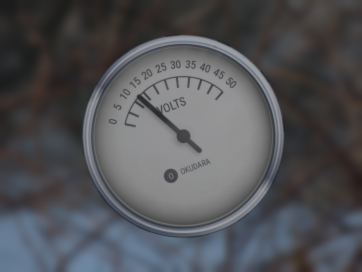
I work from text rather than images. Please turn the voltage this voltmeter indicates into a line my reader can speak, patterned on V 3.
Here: V 12.5
